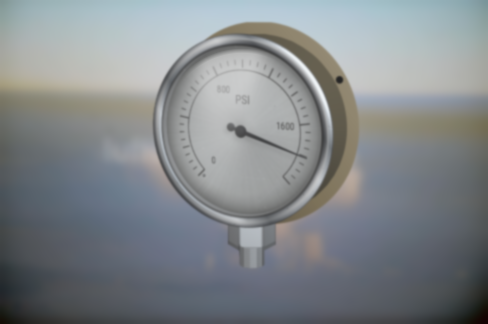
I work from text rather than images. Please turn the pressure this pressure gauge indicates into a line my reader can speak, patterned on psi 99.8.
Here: psi 1800
